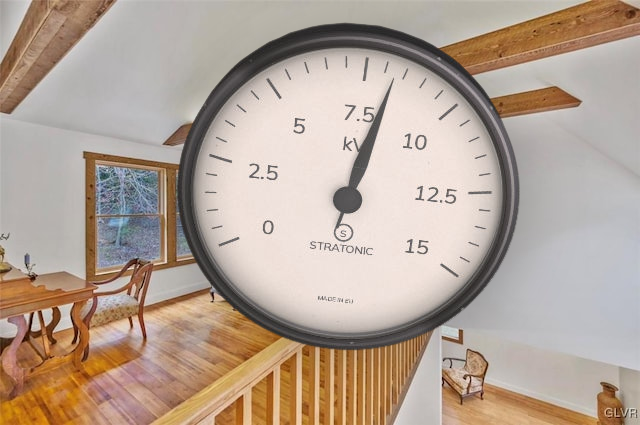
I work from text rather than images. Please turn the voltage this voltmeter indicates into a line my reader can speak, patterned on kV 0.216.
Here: kV 8.25
